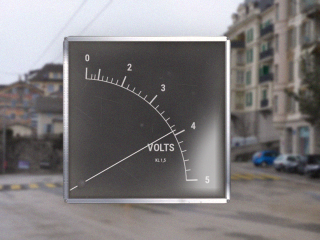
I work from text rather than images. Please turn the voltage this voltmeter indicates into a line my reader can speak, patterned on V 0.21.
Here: V 3.9
